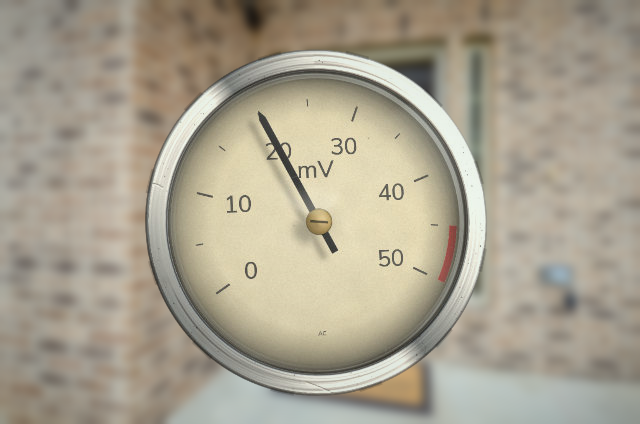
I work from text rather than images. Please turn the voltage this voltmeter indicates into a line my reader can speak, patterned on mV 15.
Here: mV 20
